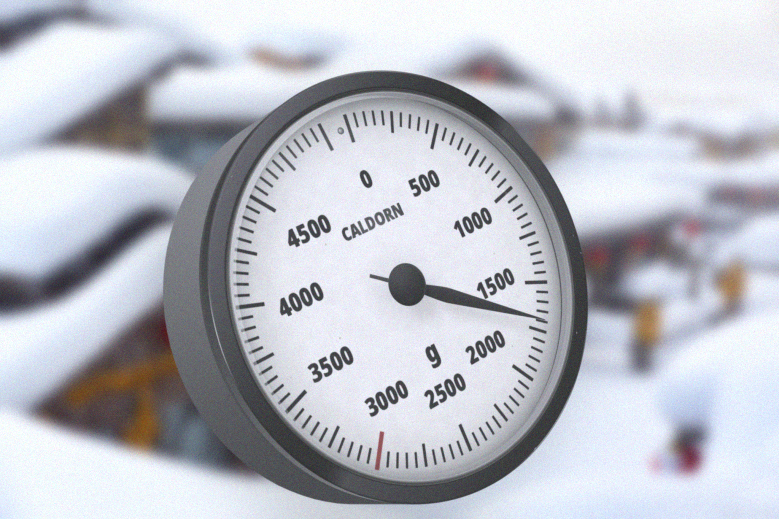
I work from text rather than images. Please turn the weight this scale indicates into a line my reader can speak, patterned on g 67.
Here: g 1700
